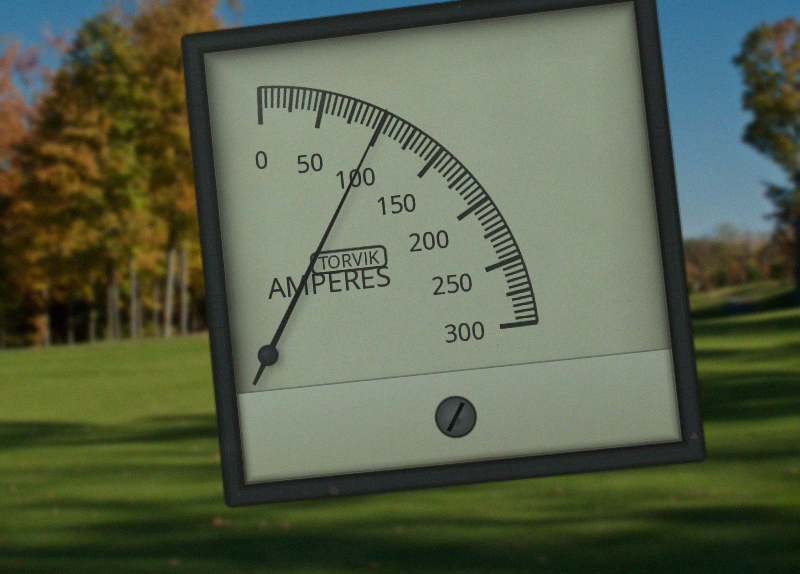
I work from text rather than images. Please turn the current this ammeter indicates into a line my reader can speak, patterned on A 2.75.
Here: A 100
